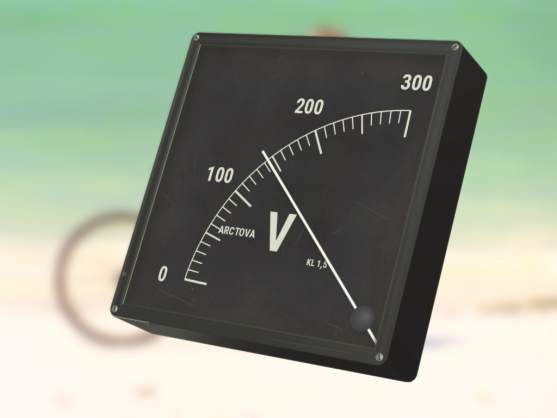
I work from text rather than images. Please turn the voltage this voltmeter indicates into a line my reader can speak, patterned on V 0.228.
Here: V 145
